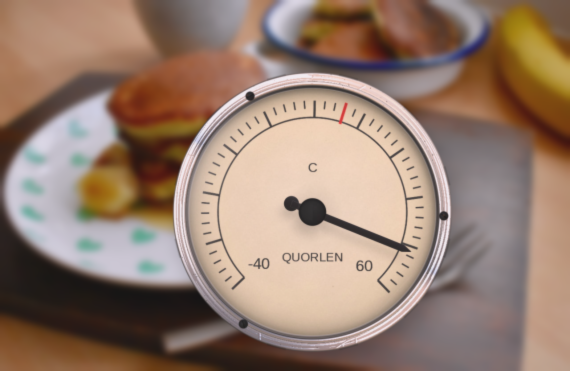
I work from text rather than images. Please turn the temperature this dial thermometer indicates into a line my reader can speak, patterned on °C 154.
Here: °C 51
